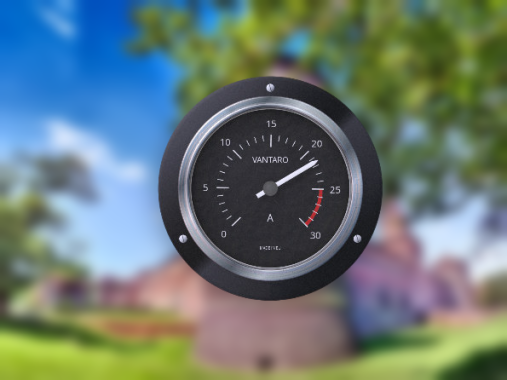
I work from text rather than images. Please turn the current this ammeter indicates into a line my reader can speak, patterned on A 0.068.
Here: A 21.5
